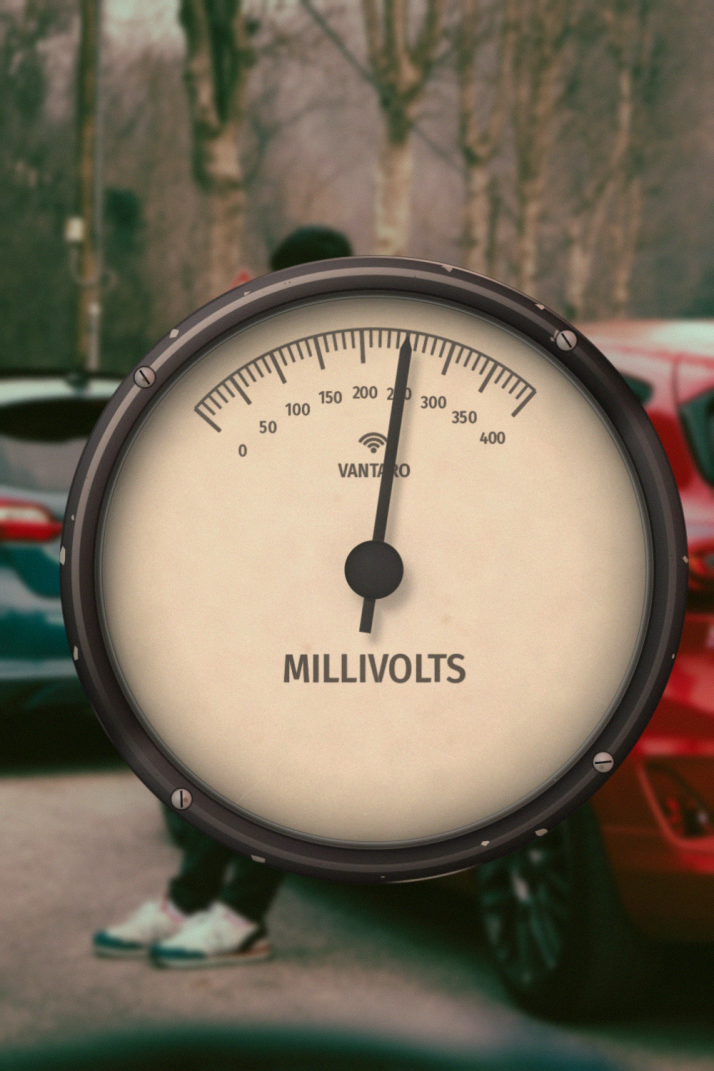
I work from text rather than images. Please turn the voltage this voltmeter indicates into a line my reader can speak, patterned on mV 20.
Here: mV 250
